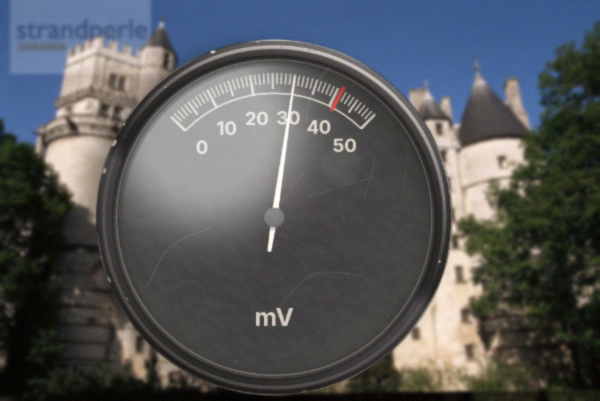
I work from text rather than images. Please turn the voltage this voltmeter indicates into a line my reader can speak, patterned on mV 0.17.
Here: mV 30
